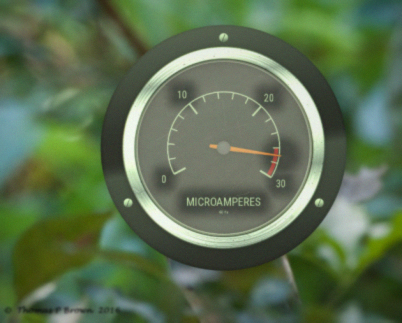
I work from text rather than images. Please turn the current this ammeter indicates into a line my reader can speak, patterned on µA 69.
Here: µA 27
